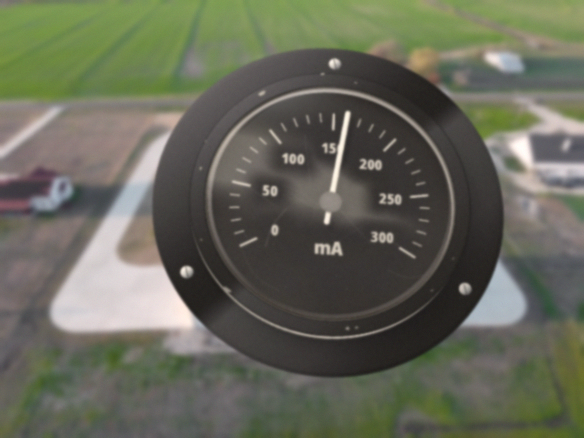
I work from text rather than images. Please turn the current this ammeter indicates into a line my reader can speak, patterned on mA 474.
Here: mA 160
